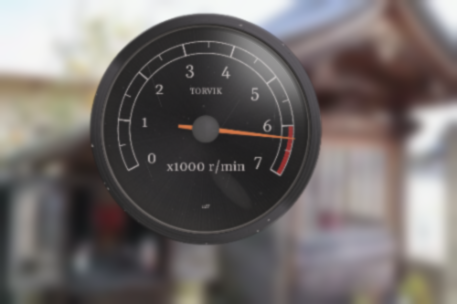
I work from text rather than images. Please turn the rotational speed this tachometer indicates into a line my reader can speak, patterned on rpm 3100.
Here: rpm 6250
